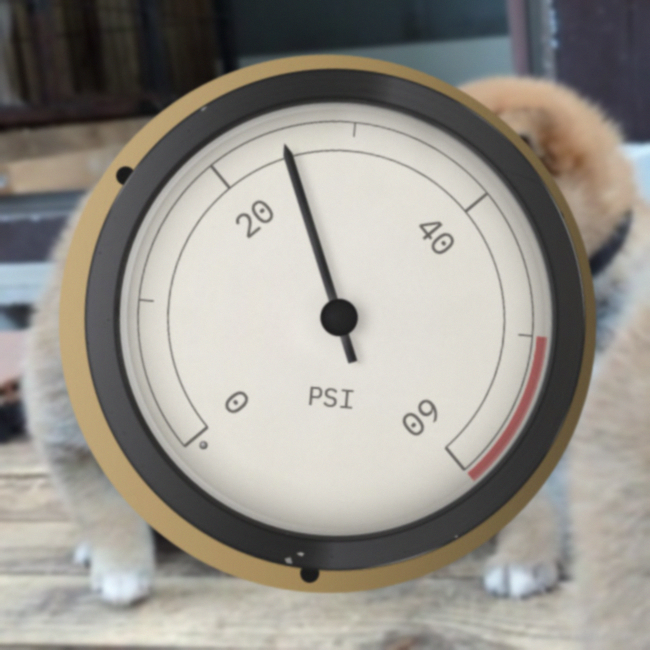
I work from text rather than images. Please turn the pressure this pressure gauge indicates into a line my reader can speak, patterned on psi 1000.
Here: psi 25
